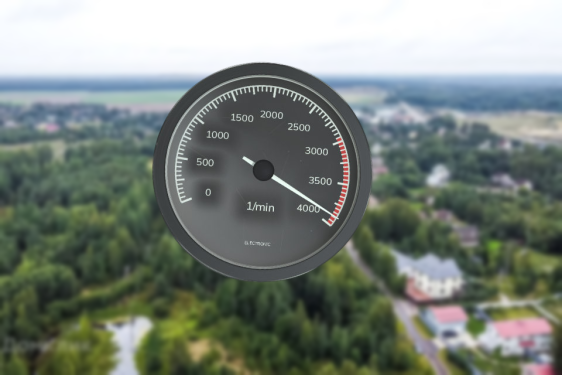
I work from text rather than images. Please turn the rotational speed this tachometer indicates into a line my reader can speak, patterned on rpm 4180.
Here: rpm 3900
